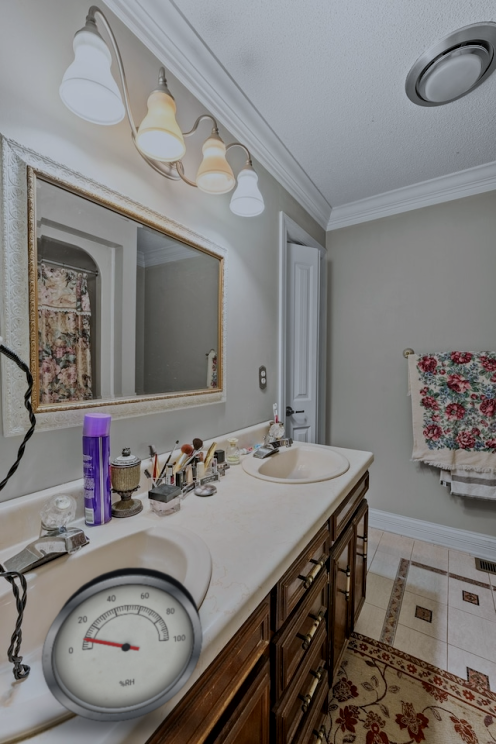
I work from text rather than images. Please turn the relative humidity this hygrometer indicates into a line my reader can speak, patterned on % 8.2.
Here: % 10
